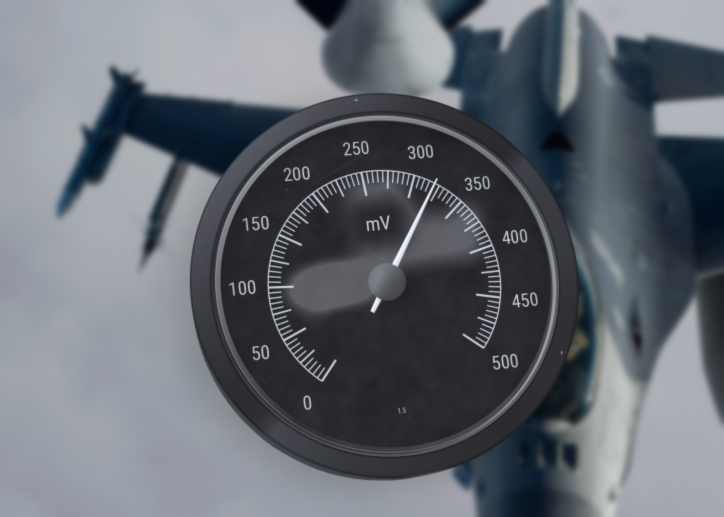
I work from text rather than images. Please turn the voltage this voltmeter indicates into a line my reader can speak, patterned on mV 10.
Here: mV 320
